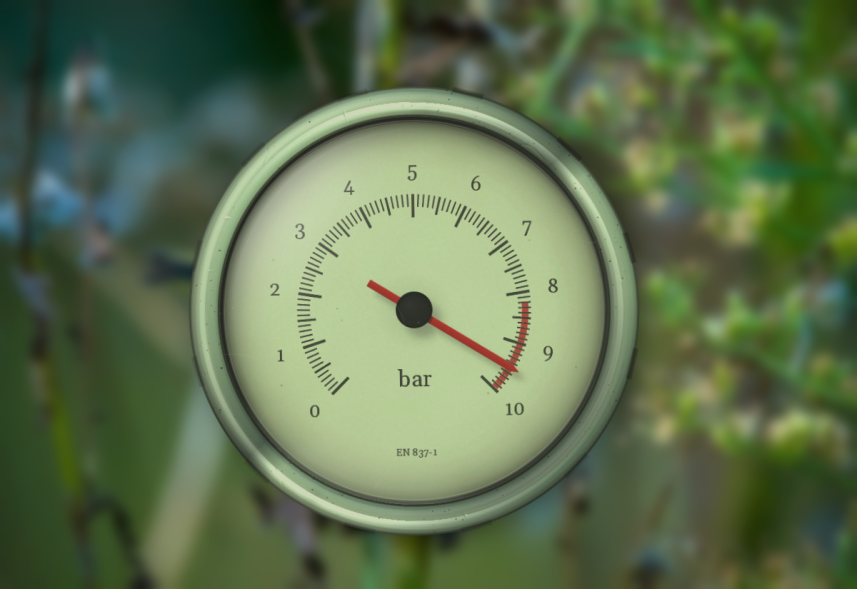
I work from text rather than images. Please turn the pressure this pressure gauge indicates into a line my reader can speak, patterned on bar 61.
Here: bar 9.5
